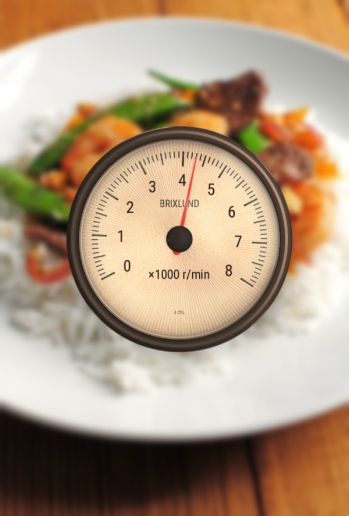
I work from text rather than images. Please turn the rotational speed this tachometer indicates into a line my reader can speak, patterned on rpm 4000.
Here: rpm 4300
